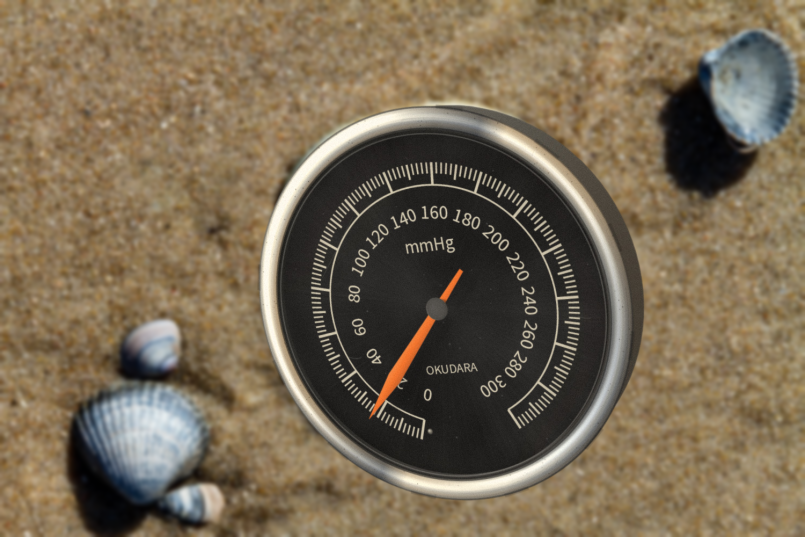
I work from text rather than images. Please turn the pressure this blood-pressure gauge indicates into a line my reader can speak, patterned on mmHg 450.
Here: mmHg 22
